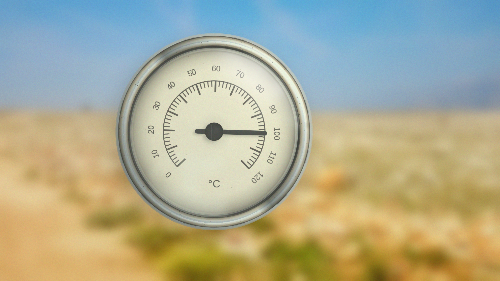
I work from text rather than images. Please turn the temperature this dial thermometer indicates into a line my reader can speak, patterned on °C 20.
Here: °C 100
